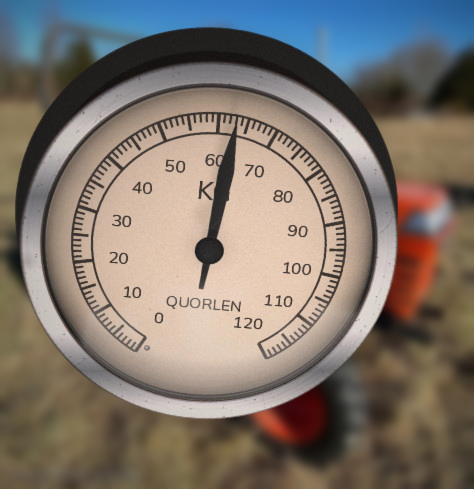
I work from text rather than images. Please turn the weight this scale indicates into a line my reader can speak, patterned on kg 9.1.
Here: kg 63
